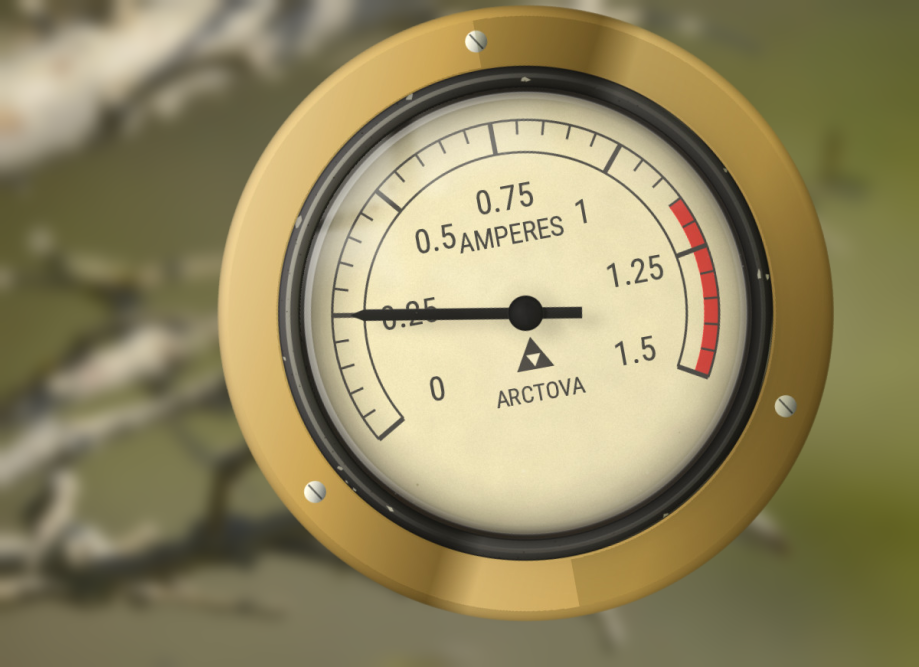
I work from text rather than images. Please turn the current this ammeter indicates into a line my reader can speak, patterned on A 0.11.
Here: A 0.25
